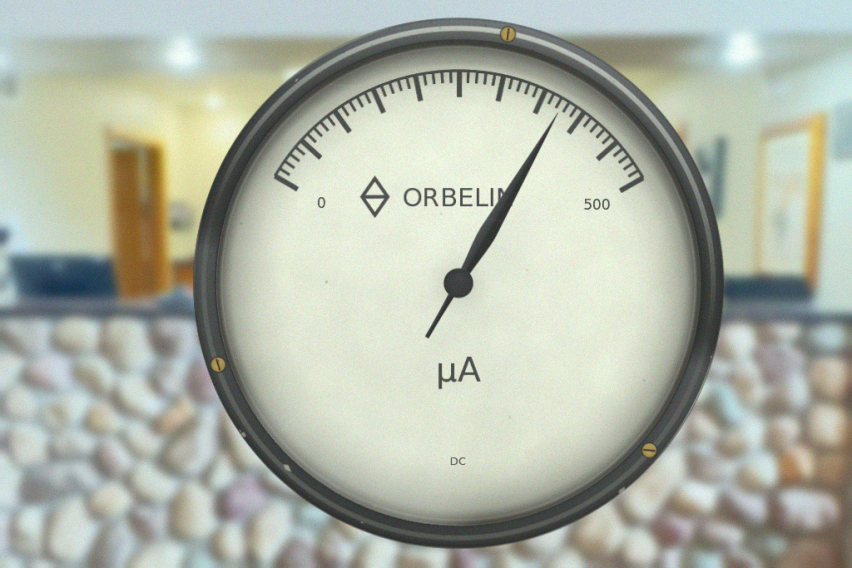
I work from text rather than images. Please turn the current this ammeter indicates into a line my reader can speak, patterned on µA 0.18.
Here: µA 375
